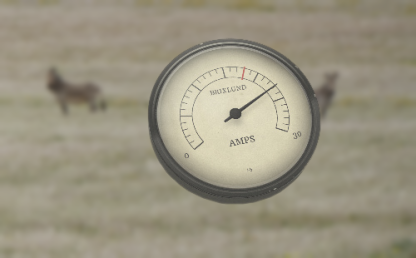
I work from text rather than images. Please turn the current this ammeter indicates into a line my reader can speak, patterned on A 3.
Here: A 23
